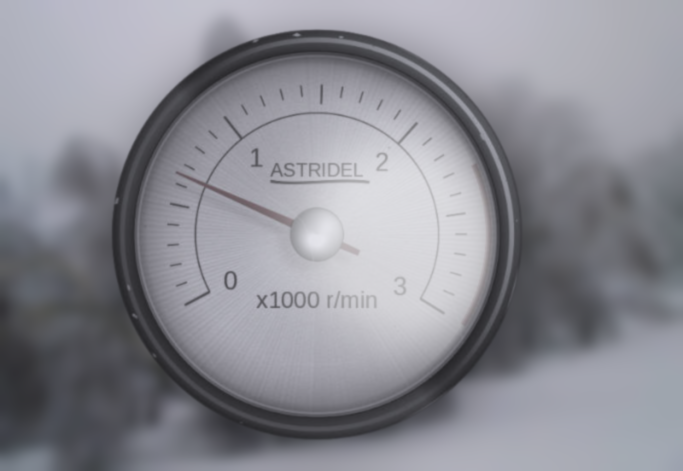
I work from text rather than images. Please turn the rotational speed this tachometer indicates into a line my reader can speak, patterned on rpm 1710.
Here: rpm 650
